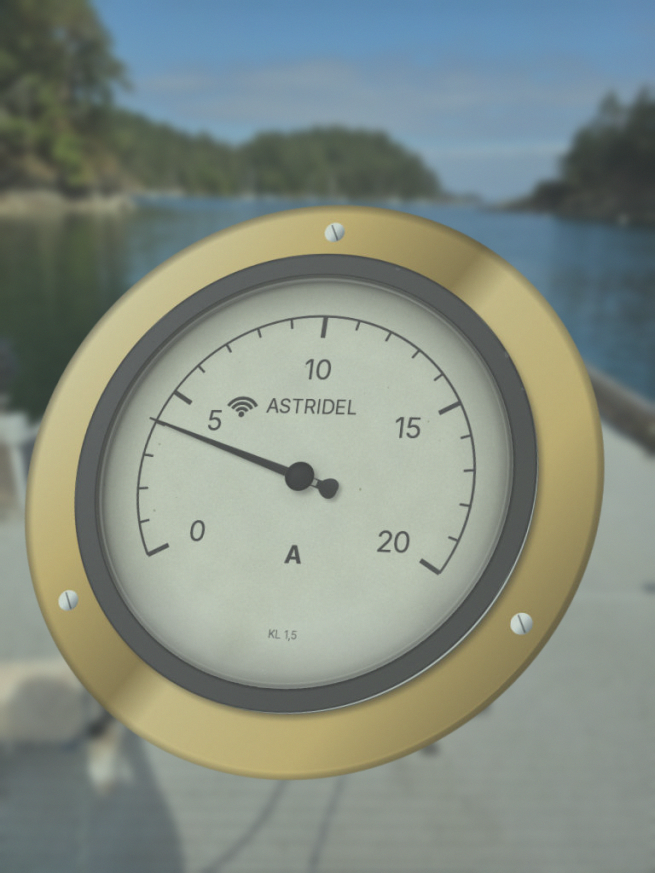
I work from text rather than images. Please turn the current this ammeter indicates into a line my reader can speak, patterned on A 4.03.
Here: A 4
